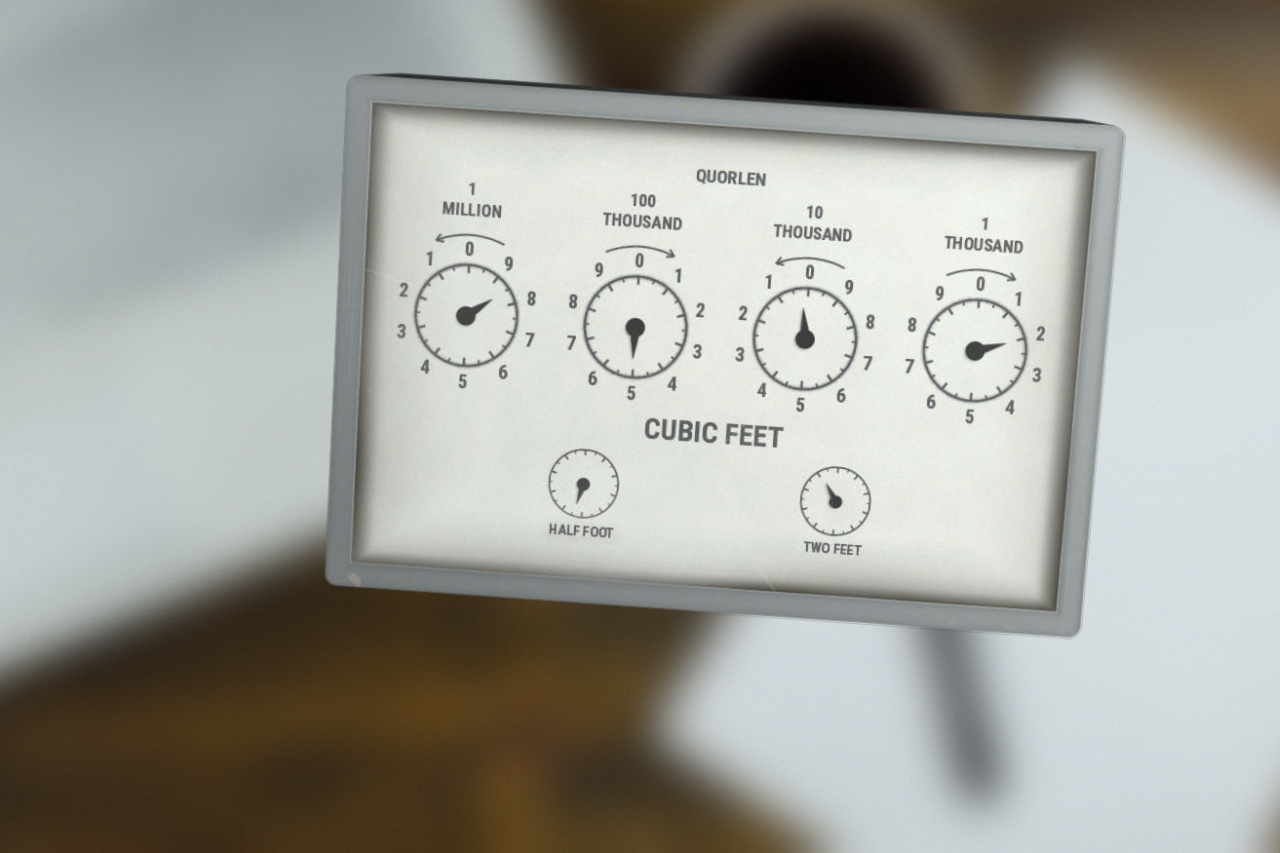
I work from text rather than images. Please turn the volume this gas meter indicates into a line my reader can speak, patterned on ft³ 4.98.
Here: ft³ 850200
